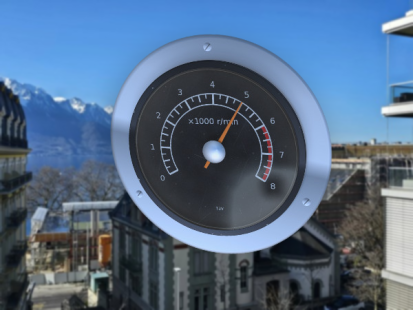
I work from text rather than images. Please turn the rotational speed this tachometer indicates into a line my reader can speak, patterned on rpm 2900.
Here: rpm 5000
